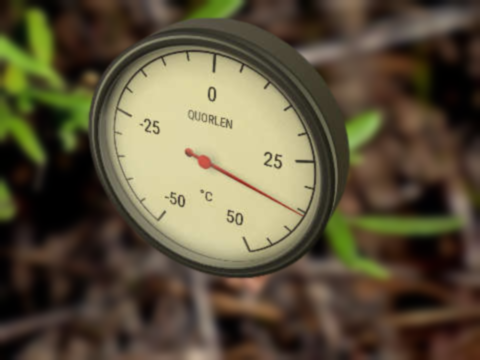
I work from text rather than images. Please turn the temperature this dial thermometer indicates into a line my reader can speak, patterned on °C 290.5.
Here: °C 35
